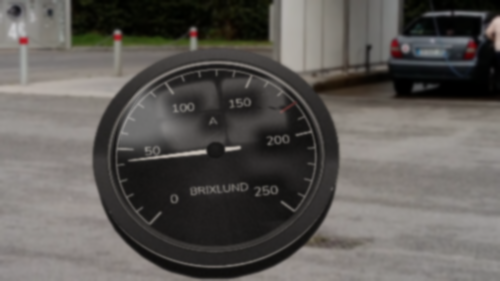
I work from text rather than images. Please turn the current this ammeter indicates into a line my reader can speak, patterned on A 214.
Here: A 40
